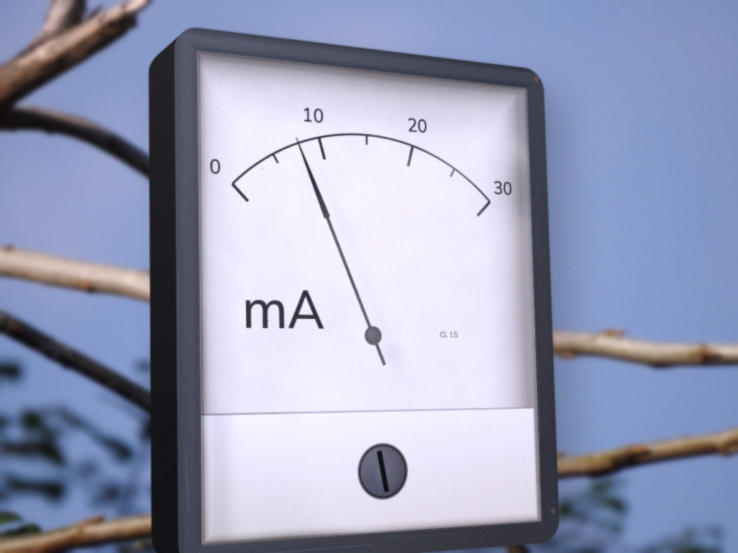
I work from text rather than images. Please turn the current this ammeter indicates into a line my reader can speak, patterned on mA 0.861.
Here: mA 7.5
